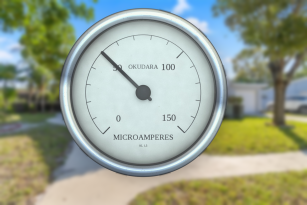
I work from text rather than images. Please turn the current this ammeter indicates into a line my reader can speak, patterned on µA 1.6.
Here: µA 50
